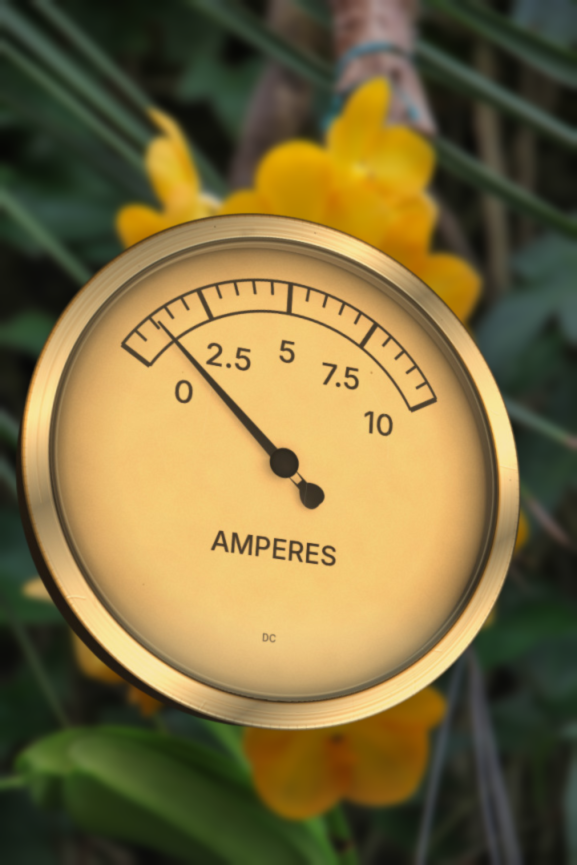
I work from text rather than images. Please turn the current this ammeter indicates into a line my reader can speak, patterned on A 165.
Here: A 1
